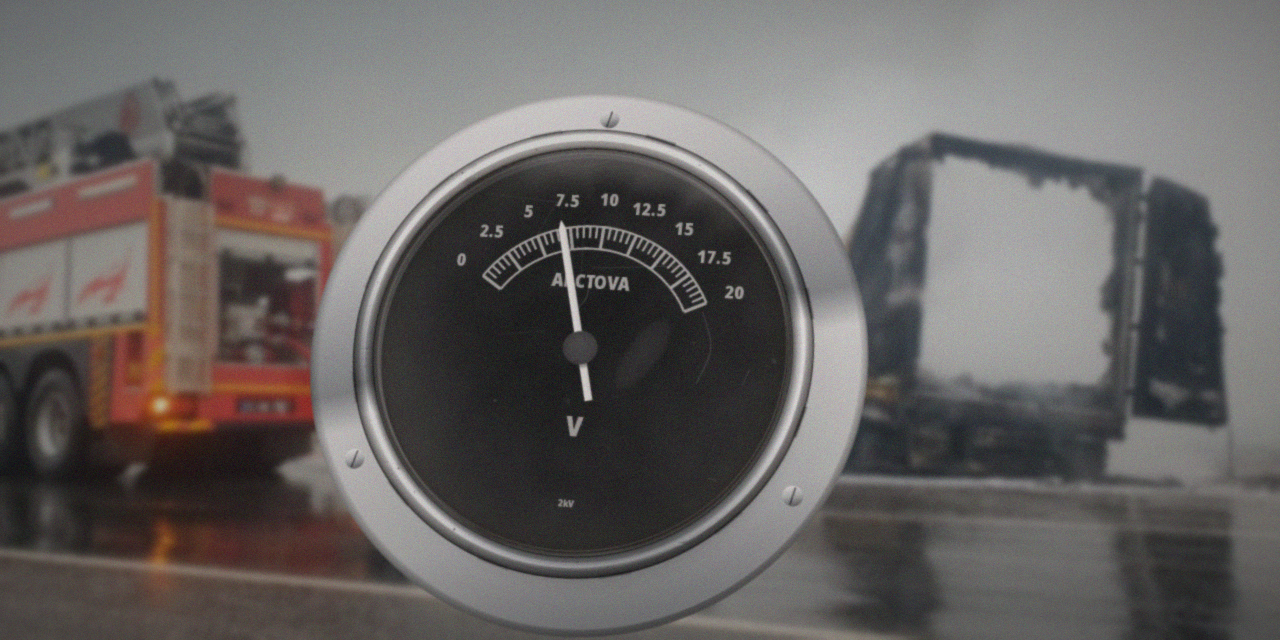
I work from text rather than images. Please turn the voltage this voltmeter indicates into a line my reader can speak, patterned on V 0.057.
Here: V 7
